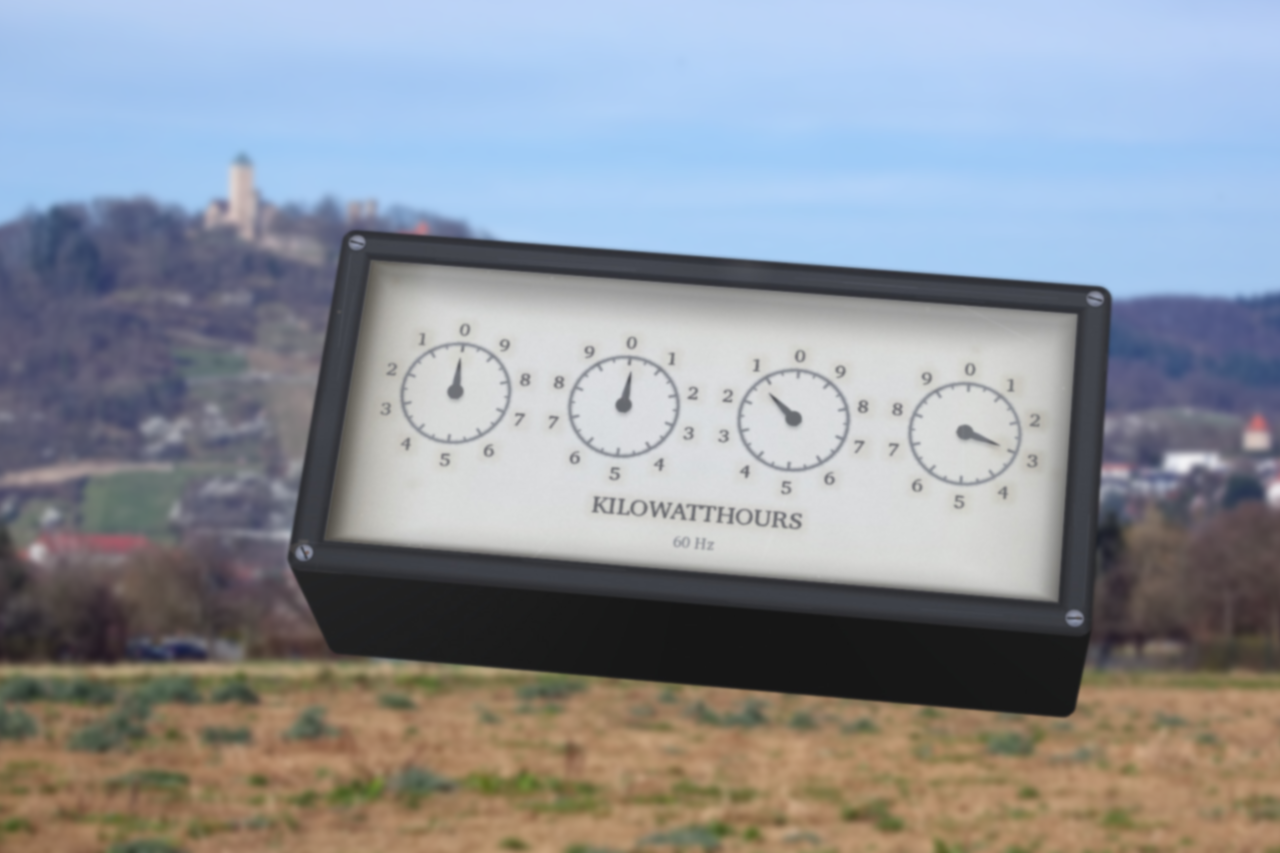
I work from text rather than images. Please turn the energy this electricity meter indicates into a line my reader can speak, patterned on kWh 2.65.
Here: kWh 13
